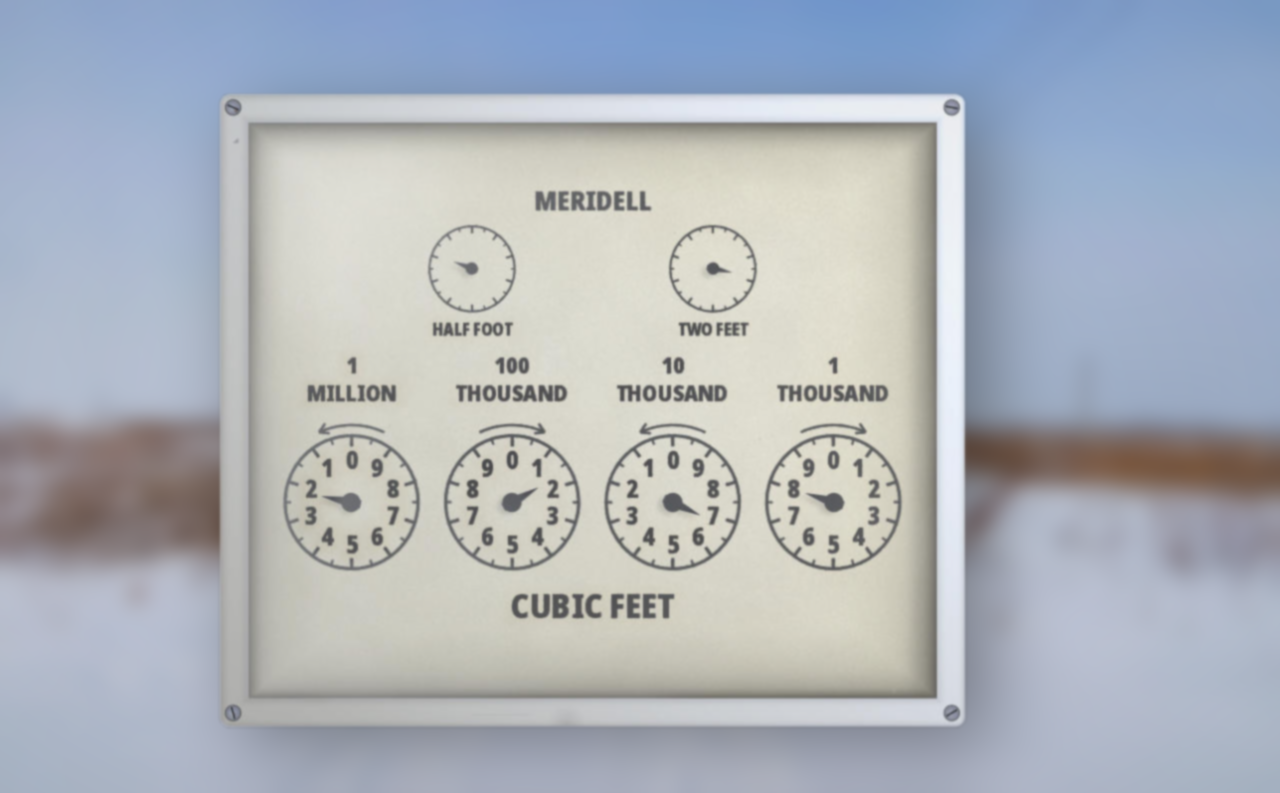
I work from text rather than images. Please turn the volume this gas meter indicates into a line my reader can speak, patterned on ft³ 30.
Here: ft³ 216800
